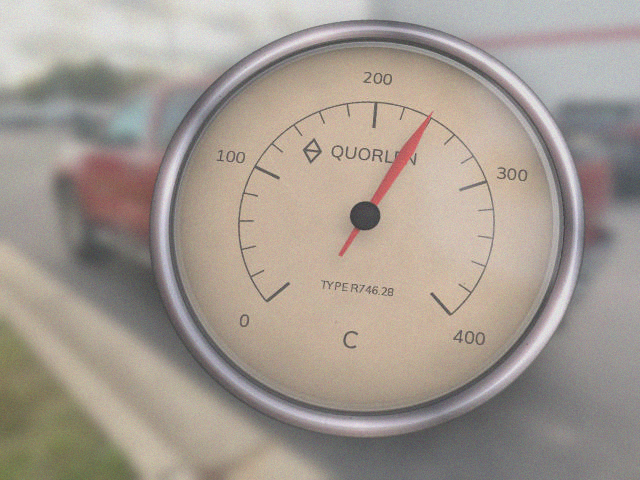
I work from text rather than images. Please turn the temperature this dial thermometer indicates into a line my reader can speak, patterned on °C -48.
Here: °C 240
